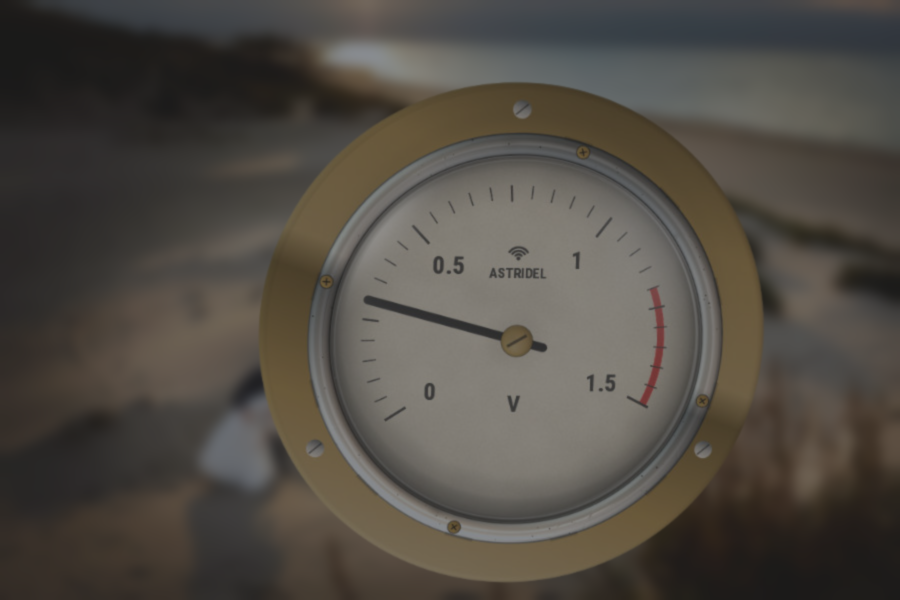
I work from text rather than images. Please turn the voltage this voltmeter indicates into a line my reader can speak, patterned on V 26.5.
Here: V 0.3
